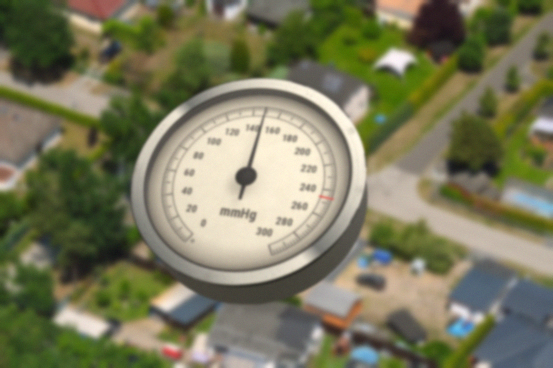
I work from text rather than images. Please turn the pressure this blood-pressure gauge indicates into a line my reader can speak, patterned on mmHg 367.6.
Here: mmHg 150
